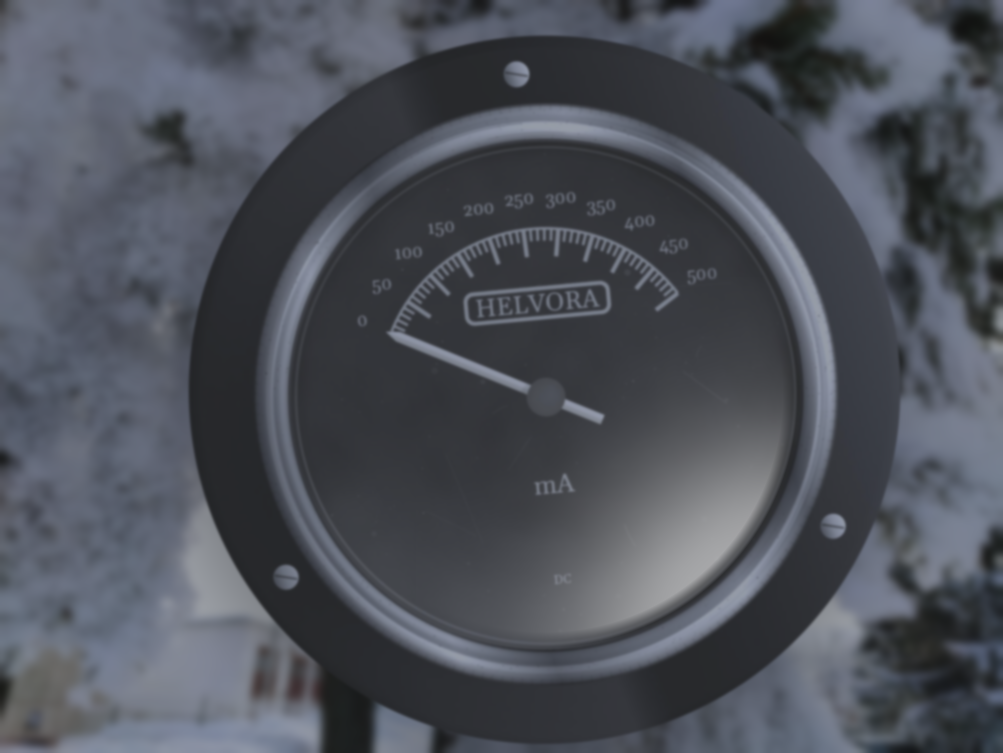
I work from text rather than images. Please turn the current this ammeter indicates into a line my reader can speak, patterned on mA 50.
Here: mA 0
